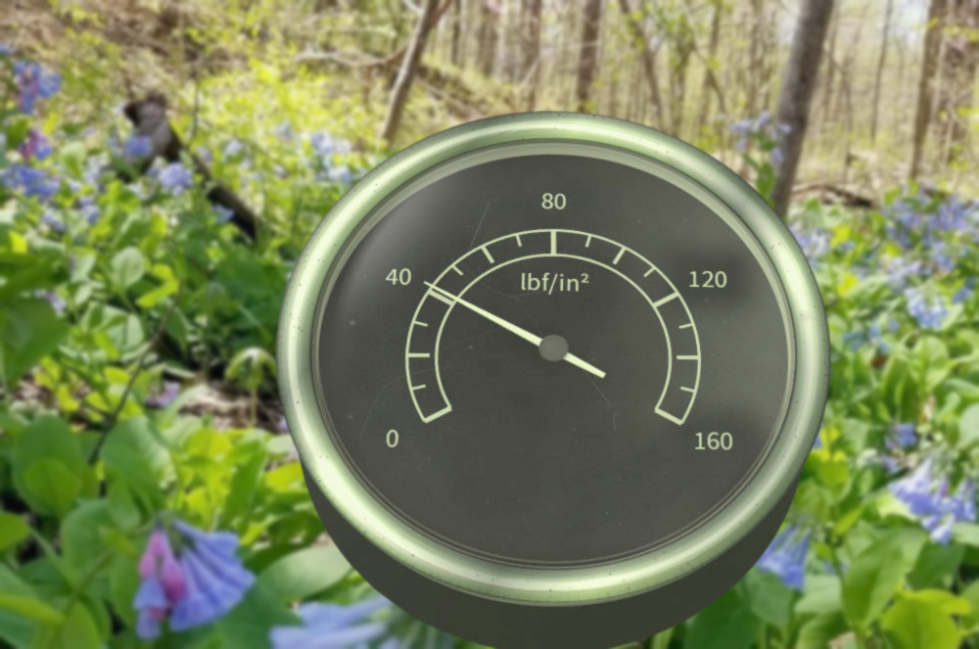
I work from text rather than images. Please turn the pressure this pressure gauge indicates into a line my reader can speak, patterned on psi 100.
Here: psi 40
